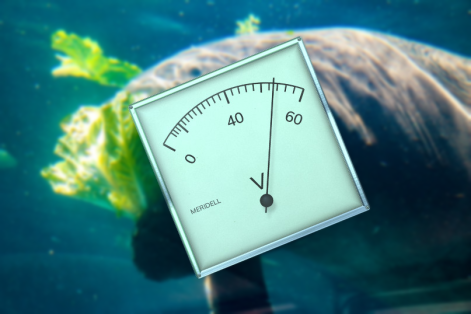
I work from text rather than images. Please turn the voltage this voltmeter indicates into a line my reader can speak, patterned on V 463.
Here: V 53
